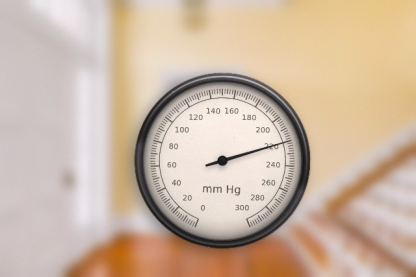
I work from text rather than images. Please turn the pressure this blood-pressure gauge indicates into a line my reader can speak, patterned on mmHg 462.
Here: mmHg 220
